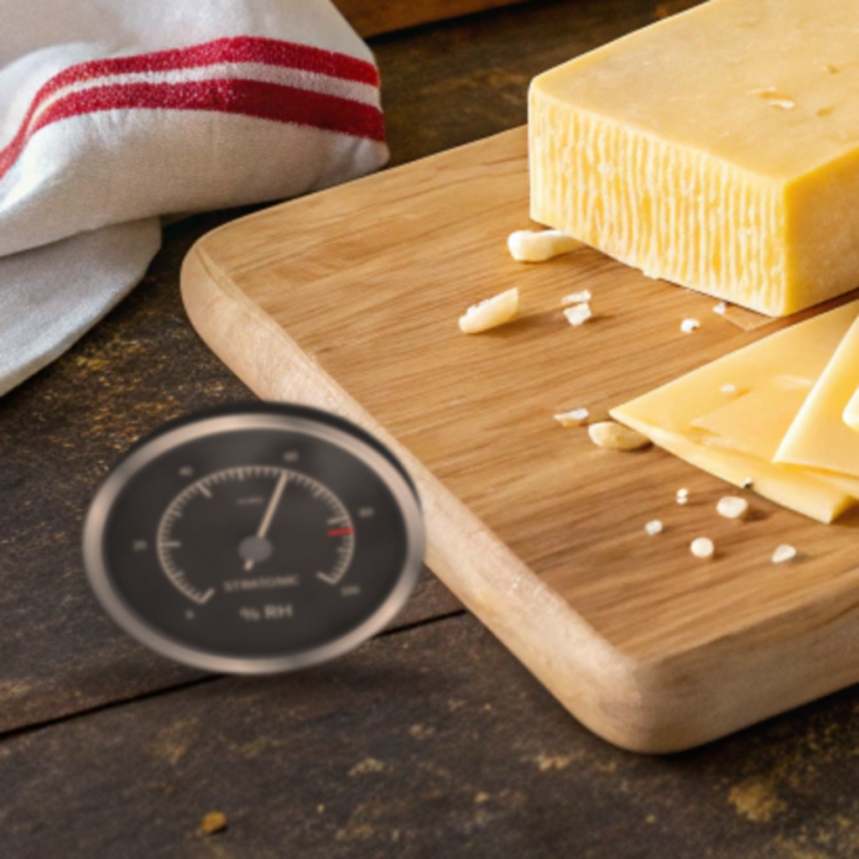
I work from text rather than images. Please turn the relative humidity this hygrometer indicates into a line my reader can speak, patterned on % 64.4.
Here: % 60
